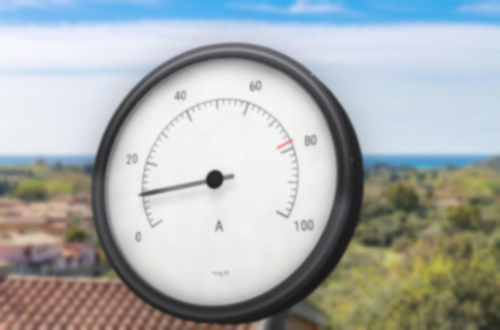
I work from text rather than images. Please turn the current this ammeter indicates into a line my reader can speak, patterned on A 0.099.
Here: A 10
